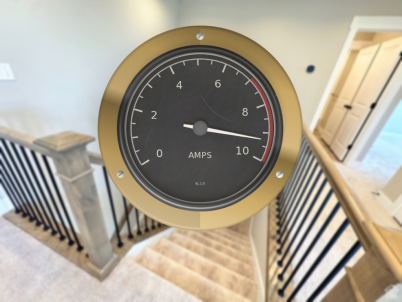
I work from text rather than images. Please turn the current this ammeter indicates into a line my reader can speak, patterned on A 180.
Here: A 9.25
